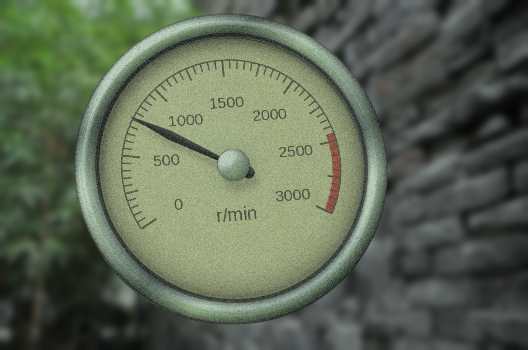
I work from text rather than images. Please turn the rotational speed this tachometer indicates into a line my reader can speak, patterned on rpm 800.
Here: rpm 750
